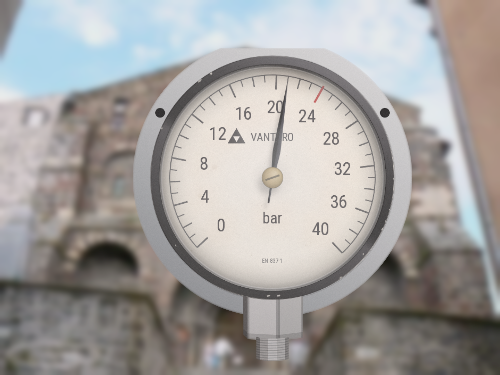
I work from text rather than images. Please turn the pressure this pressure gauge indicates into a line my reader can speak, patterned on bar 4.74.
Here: bar 21
